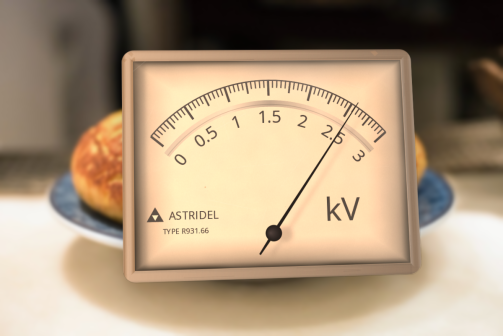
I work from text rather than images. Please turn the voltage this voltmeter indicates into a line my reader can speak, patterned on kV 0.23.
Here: kV 2.55
